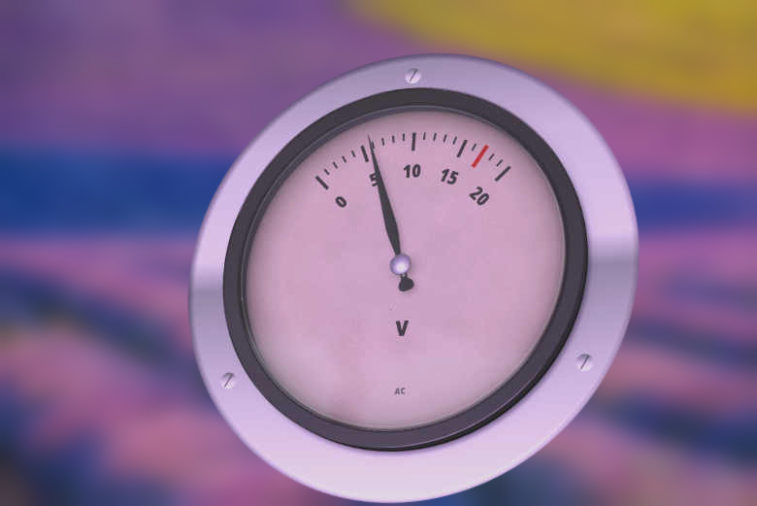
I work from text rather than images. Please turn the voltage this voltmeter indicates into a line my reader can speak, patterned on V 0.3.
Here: V 6
